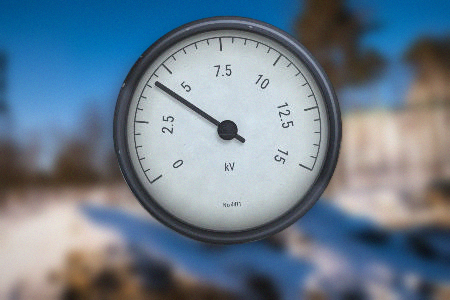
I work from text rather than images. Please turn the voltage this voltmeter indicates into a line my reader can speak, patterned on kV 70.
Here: kV 4.25
